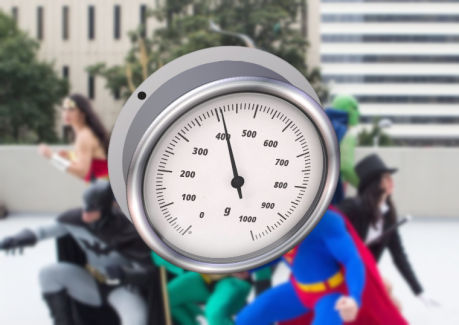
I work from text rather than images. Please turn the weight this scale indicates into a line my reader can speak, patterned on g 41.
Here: g 410
